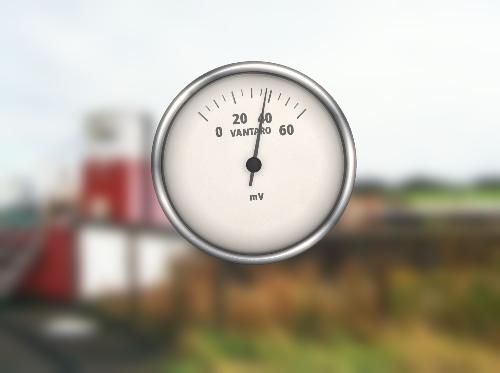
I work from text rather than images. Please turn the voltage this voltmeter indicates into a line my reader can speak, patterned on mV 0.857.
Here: mV 37.5
